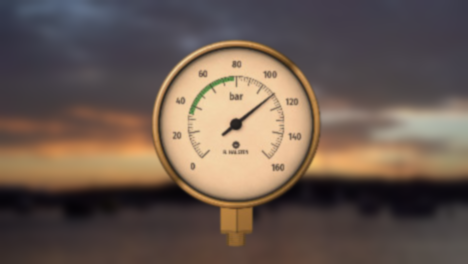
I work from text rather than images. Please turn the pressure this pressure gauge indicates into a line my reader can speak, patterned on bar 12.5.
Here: bar 110
